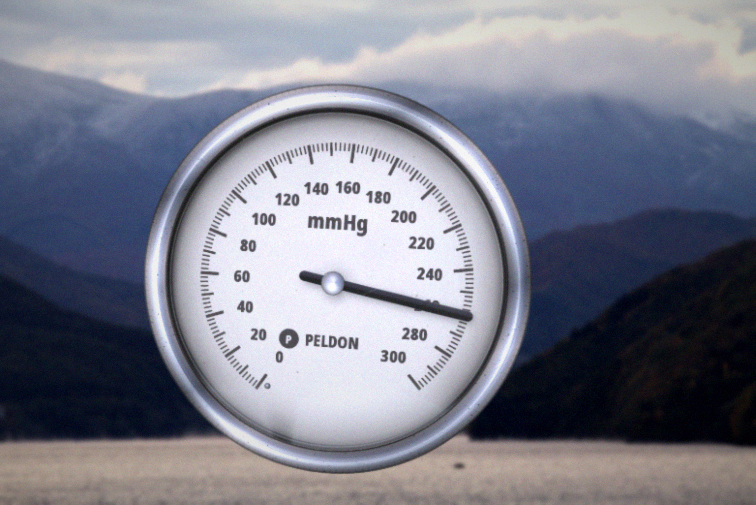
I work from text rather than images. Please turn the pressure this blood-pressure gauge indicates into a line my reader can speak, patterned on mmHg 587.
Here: mmHg 260
